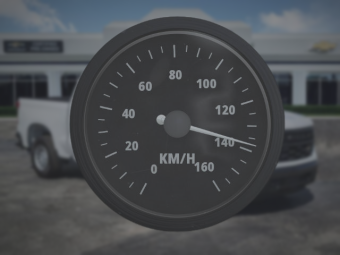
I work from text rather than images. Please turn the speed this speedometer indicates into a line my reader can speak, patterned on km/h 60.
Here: km/h 137.5
